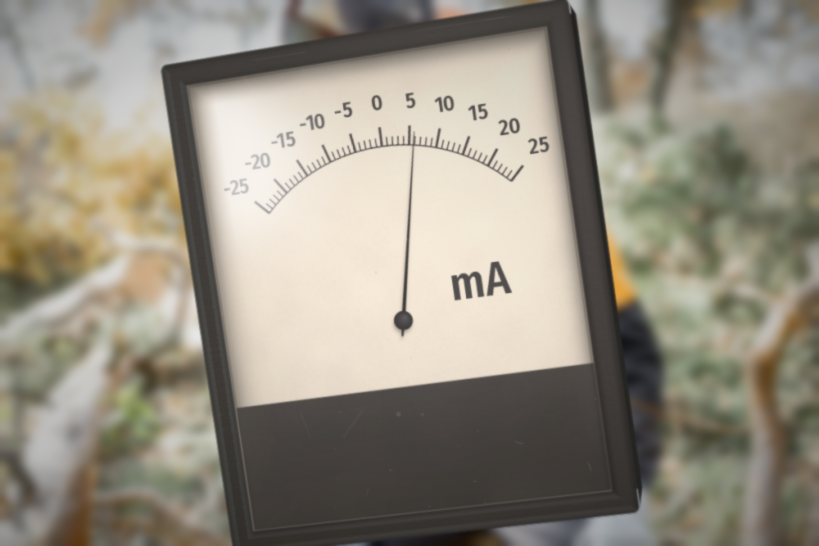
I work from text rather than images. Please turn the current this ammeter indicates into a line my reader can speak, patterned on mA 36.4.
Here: mA 6
